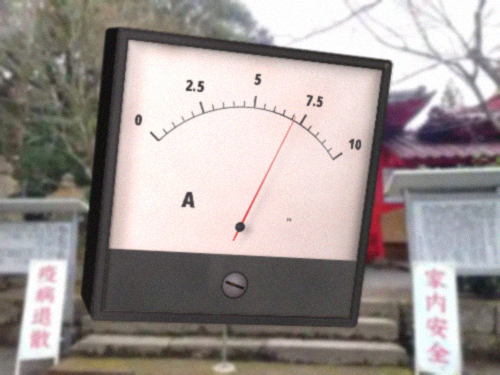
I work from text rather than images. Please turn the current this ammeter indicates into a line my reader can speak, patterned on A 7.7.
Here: A 7
